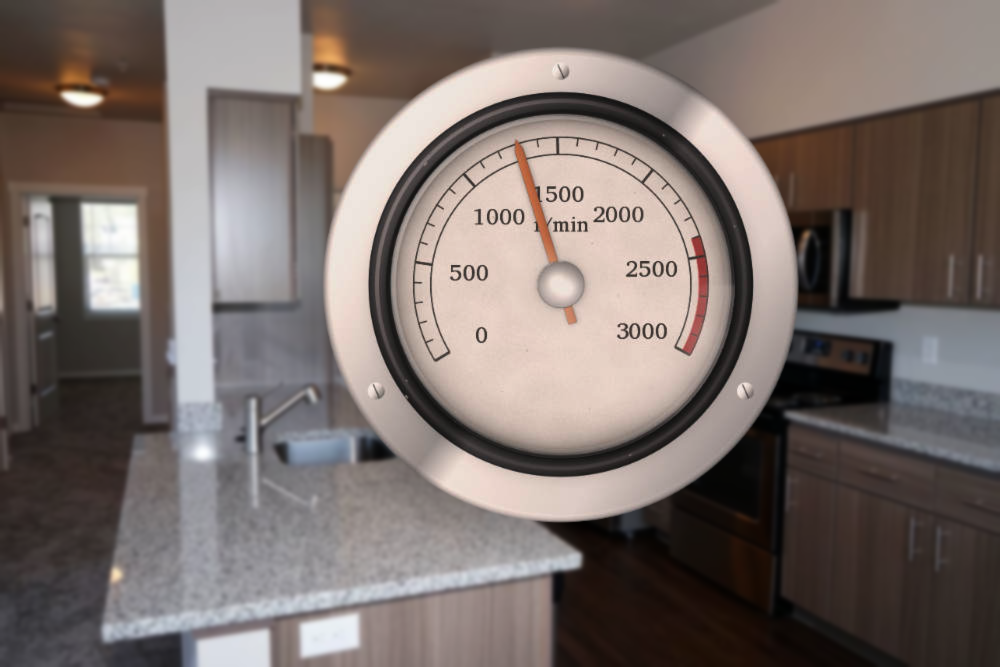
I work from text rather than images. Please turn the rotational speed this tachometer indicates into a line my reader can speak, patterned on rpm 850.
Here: rpm 1300
